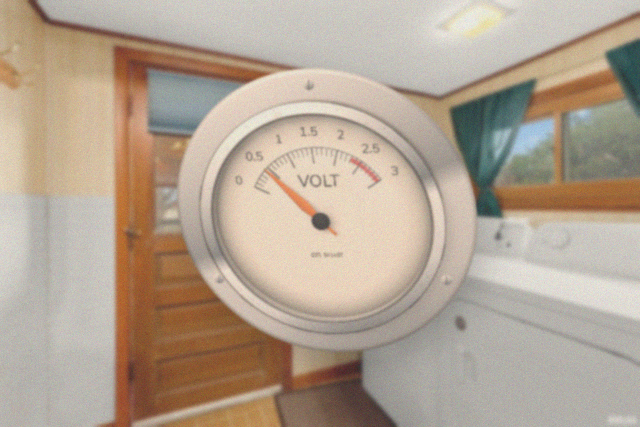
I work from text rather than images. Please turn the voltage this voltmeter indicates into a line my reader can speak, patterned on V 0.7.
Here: V 0.5
